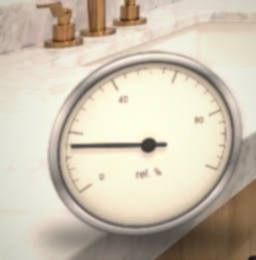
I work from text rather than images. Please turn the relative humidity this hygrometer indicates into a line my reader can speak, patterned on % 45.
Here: % 16
